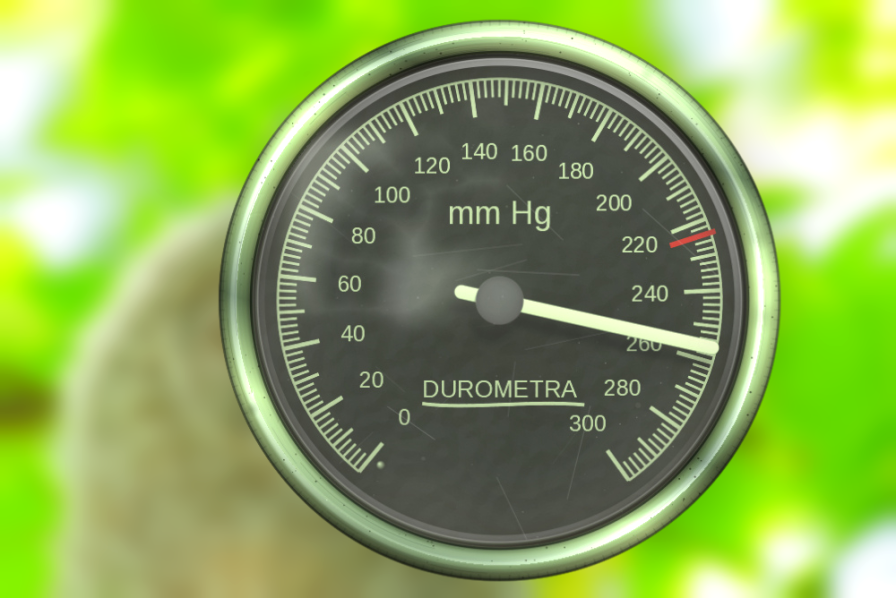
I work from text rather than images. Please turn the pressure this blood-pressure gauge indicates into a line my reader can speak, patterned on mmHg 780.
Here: mmHg 256
